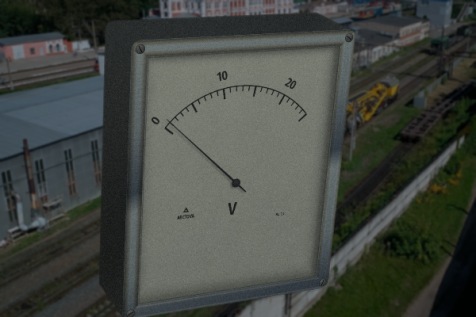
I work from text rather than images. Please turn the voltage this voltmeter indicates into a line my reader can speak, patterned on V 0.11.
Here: V 1
